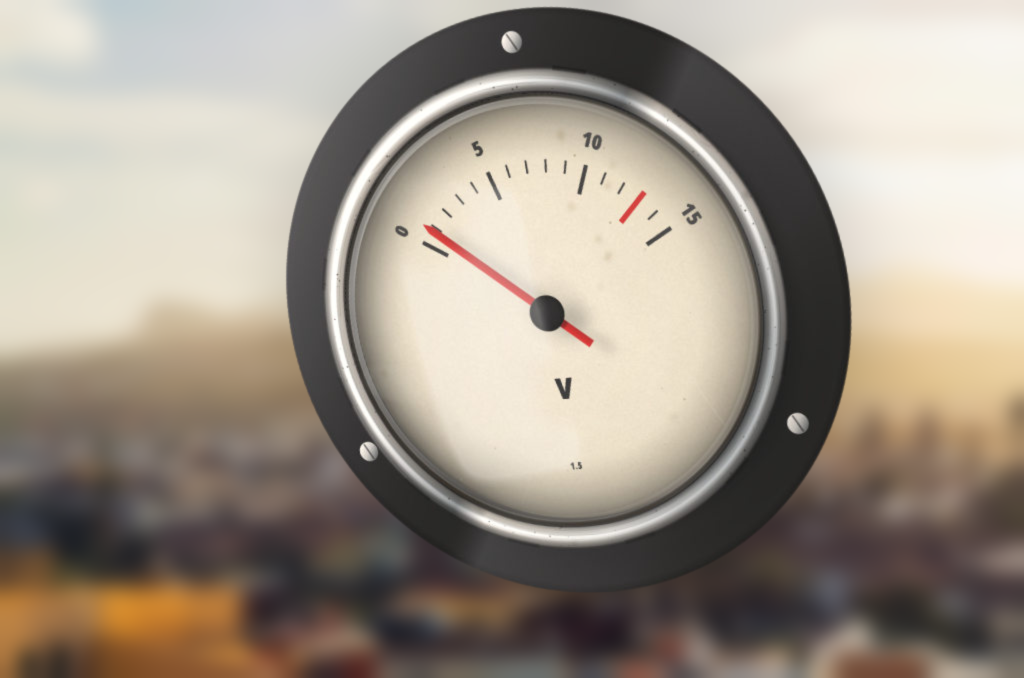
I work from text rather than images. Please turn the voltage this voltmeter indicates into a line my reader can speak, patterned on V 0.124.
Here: V 1
